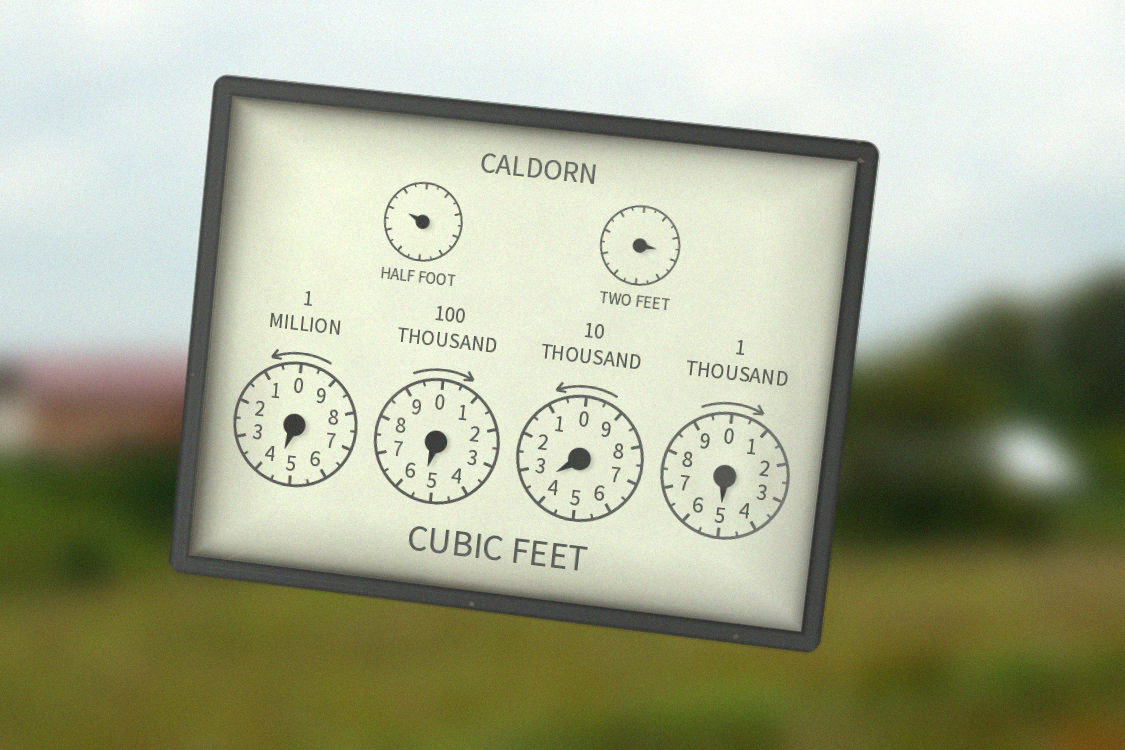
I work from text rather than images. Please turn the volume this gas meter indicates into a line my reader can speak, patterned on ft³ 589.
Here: ft³ 453500
